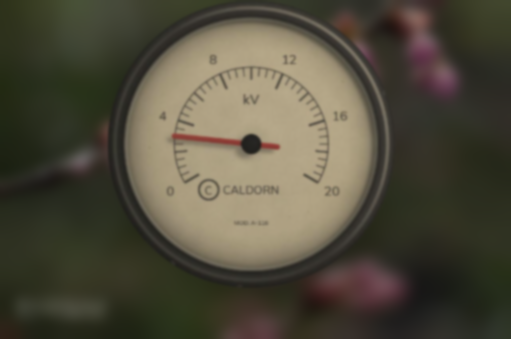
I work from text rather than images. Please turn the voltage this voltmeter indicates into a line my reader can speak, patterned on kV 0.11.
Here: kV 3
